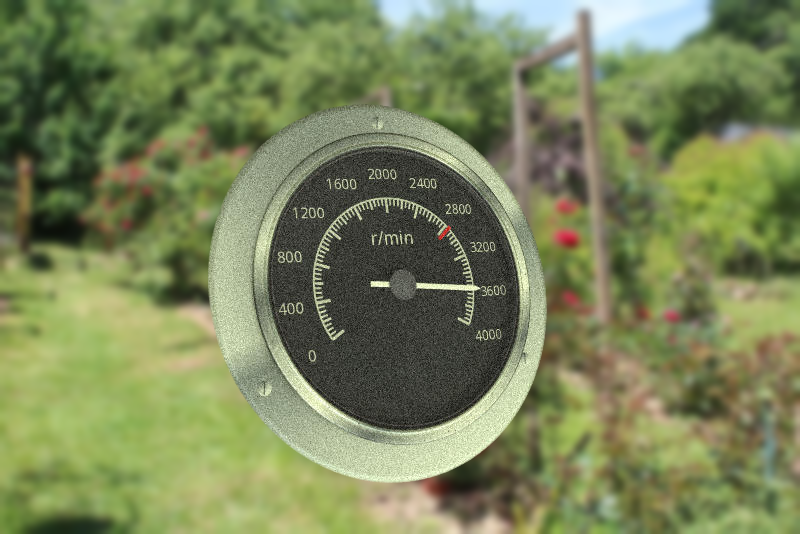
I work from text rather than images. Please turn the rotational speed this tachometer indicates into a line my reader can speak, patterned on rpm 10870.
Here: rpm 3600
